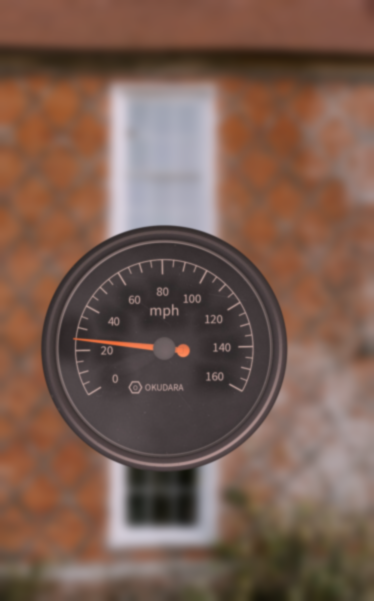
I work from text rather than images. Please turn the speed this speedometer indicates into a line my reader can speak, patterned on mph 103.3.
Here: mph 25
